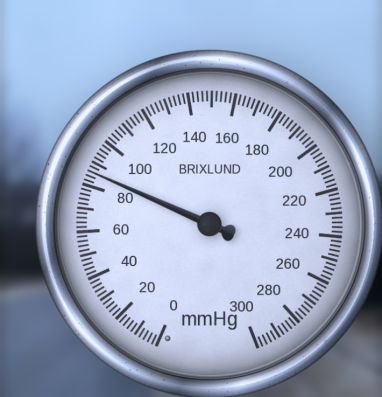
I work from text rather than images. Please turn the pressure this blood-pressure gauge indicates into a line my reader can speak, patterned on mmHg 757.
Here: mmHg 86
